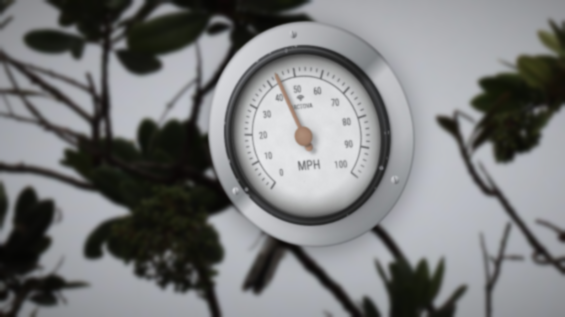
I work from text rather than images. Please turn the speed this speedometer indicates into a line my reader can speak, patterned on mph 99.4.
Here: mph 44
